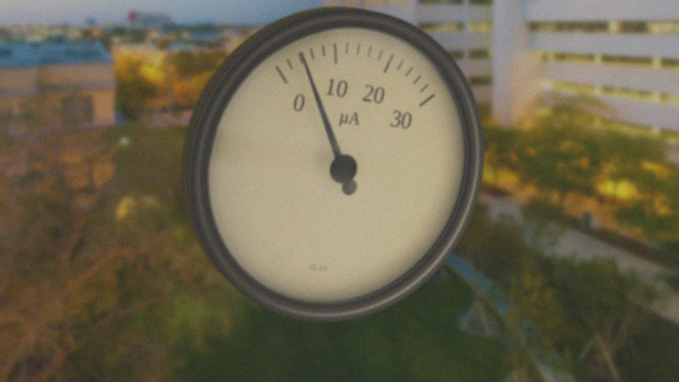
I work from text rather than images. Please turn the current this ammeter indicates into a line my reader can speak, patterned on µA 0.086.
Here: µA 4
